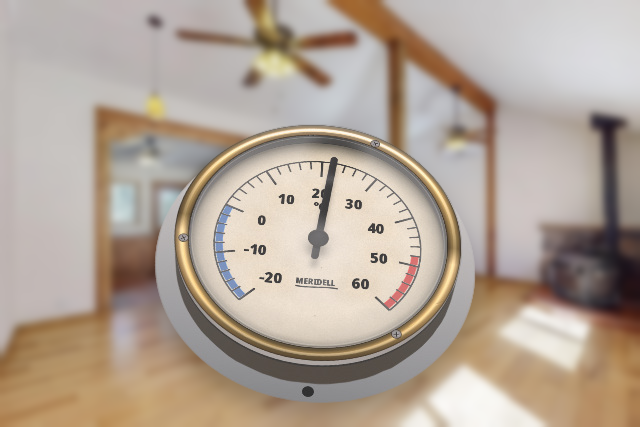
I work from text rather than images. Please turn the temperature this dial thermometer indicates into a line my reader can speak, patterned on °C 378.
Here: °C 22
